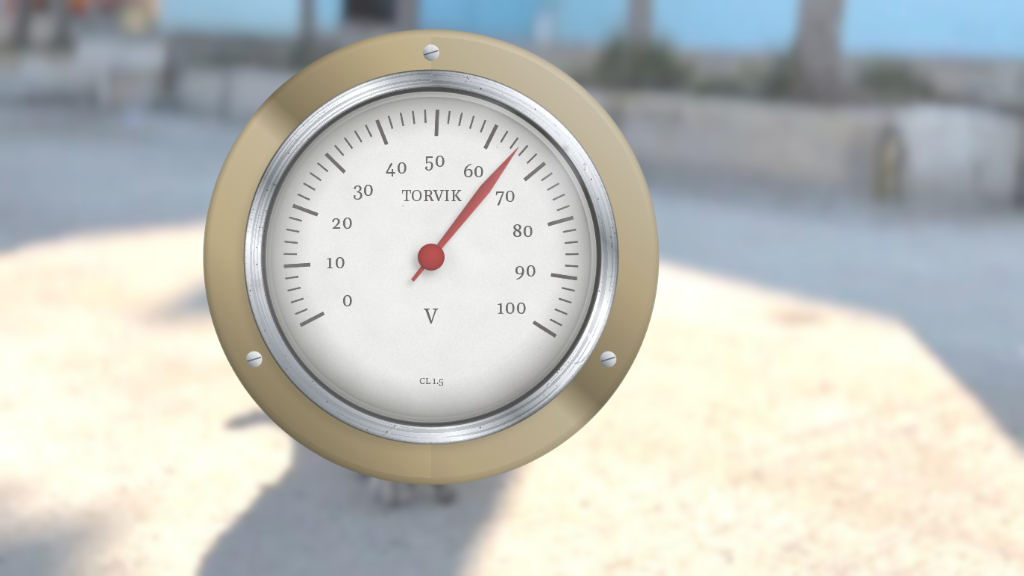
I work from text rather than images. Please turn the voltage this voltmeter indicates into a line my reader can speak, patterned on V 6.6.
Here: V 65
